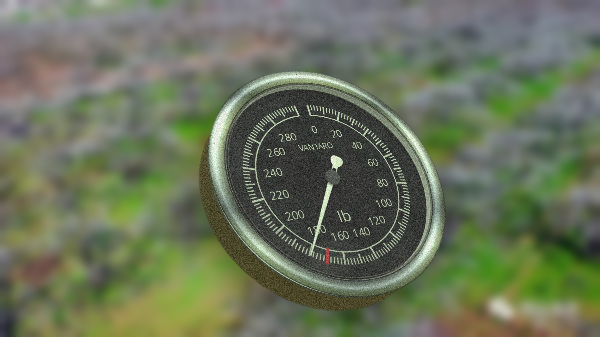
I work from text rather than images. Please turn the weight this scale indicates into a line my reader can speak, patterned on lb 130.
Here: lb 180
